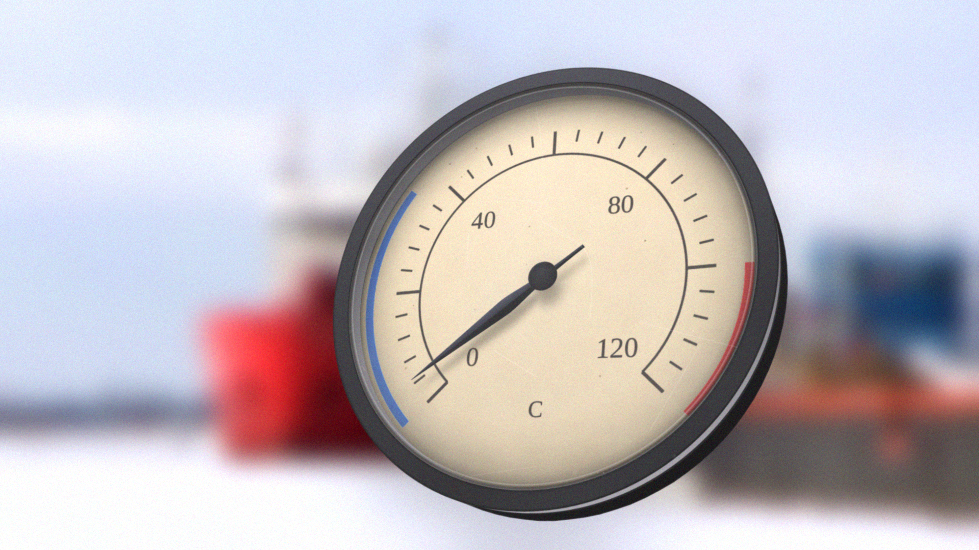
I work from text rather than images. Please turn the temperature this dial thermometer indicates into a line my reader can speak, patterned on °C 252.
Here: °C 4
